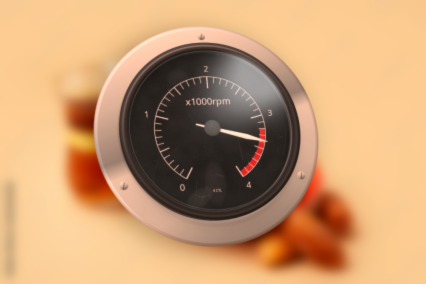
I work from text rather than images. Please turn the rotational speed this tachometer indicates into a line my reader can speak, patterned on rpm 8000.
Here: rpm 3400
